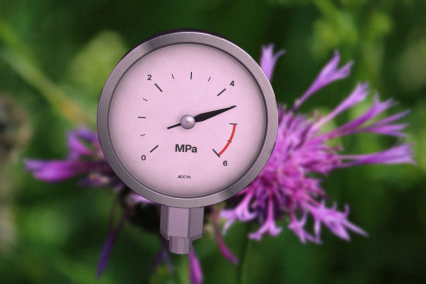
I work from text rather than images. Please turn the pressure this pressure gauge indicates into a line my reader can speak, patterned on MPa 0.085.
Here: MPa 4.5
